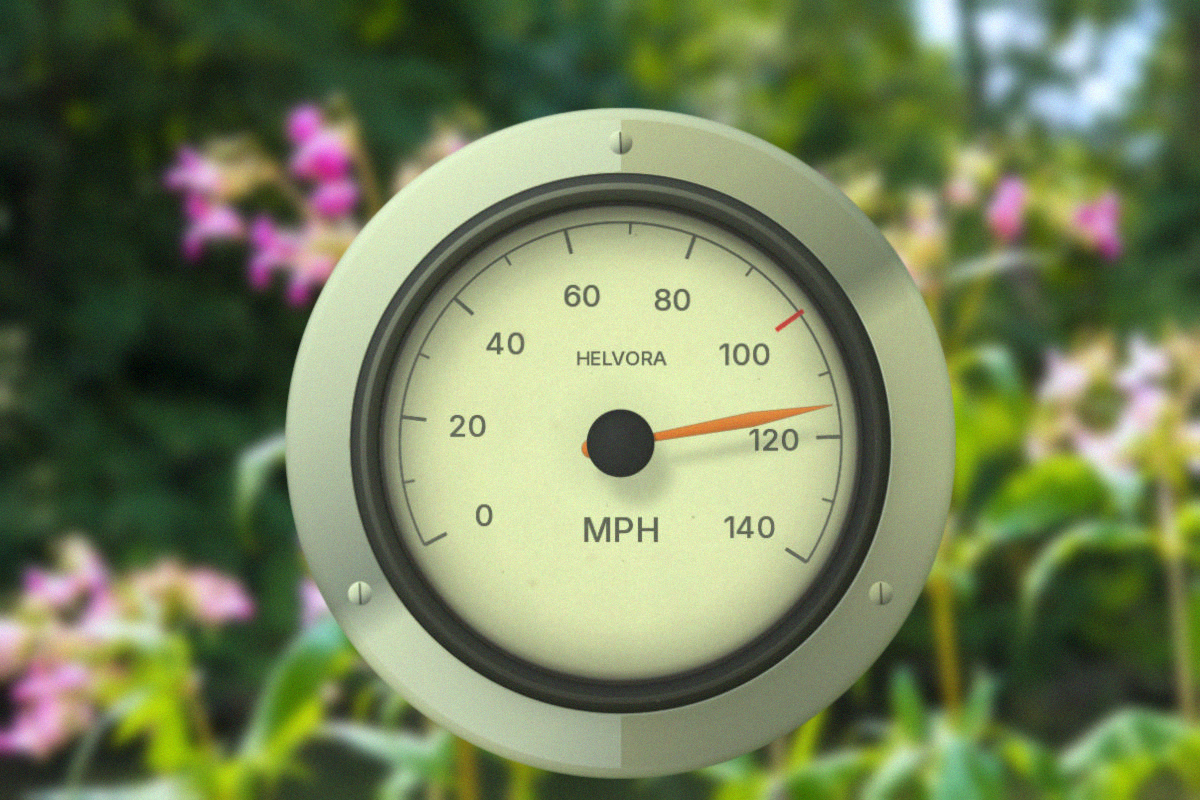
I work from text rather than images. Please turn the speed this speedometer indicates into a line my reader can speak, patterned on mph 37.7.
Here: mph 115
